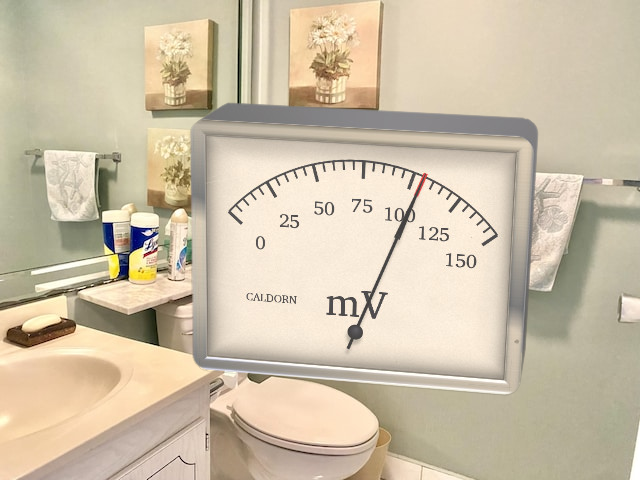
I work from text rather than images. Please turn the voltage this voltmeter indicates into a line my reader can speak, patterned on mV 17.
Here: mV 105
